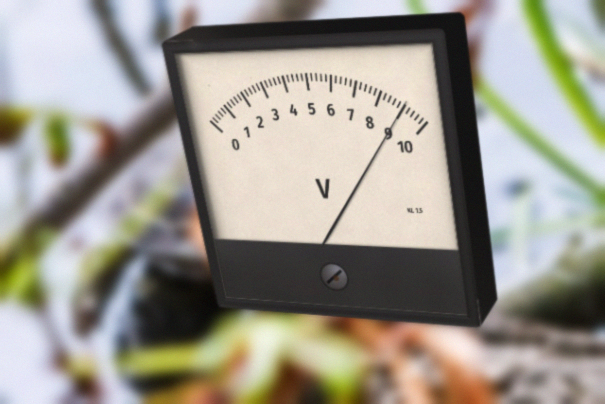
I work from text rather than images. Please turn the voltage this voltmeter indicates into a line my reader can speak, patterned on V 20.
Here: V 9
